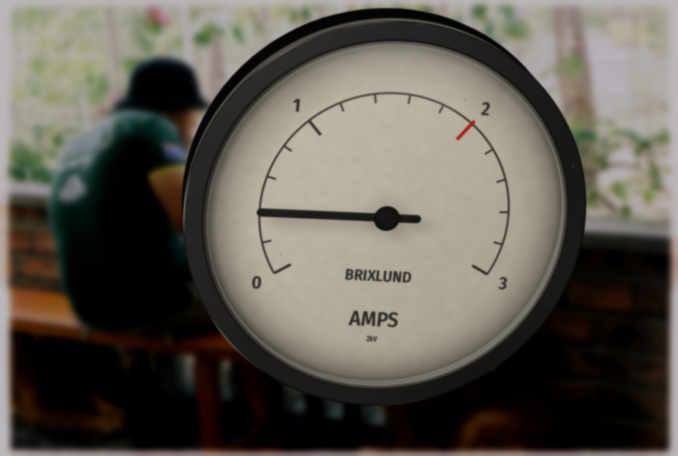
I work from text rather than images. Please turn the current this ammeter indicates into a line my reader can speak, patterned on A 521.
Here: A 0.4
